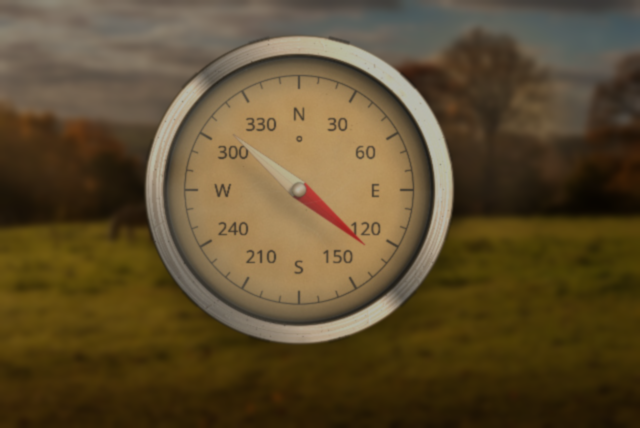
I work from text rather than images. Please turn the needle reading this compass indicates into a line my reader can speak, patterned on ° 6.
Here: ° 130
